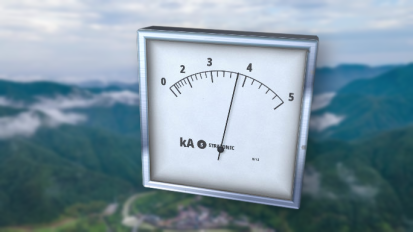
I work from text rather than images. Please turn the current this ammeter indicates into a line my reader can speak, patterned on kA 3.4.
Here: kA 3.8
